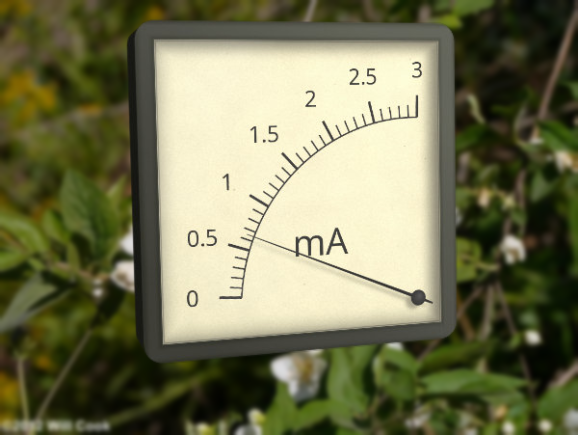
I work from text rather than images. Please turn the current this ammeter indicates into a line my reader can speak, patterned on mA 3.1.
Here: mA 0.65
